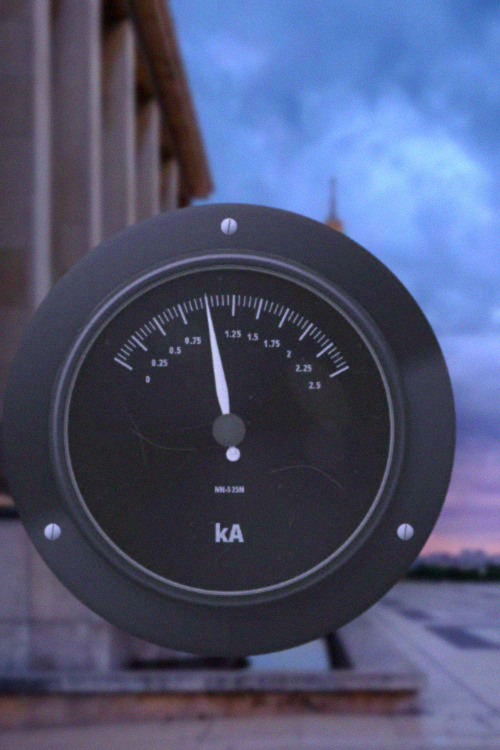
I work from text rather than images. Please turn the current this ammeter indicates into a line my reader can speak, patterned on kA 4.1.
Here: kA 1
